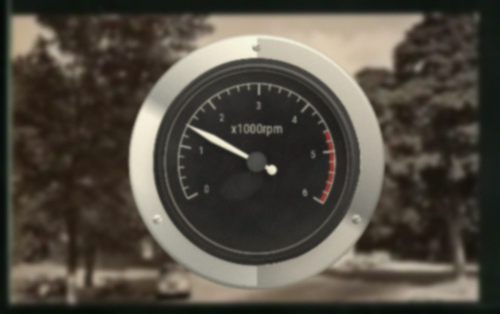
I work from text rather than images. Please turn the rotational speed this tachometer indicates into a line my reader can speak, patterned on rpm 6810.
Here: rpm 1400
